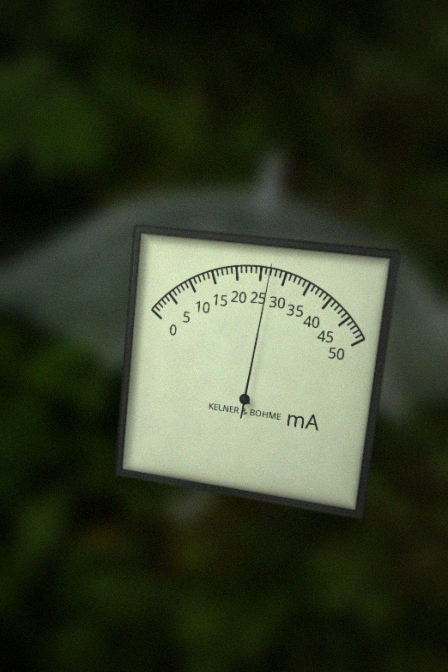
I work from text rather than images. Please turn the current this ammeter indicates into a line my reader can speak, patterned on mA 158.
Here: mA 27
